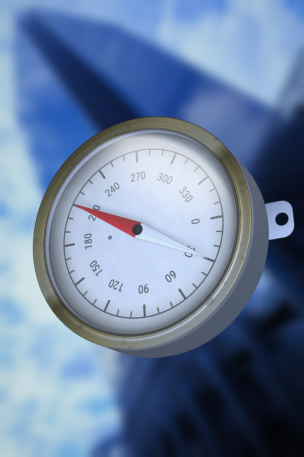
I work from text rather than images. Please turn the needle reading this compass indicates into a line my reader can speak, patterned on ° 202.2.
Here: ° 210
